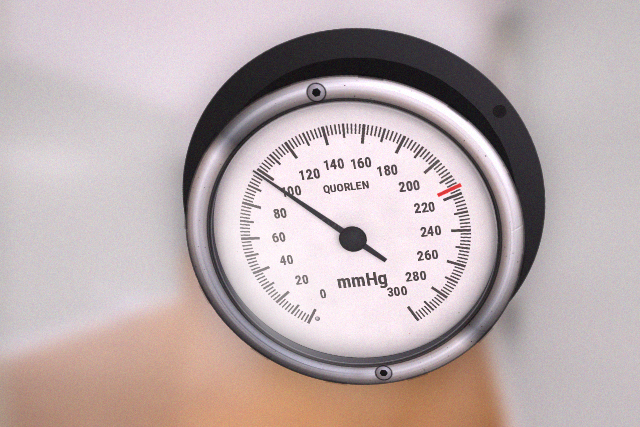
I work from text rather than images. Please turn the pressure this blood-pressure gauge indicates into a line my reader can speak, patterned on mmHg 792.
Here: mmHg 100
